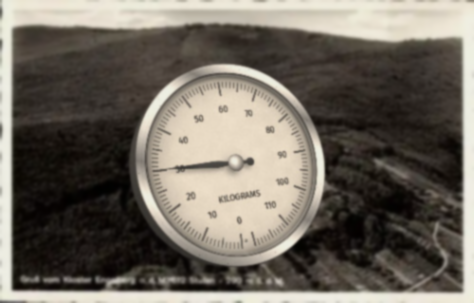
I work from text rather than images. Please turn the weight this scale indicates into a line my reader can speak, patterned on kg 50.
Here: kg 30
